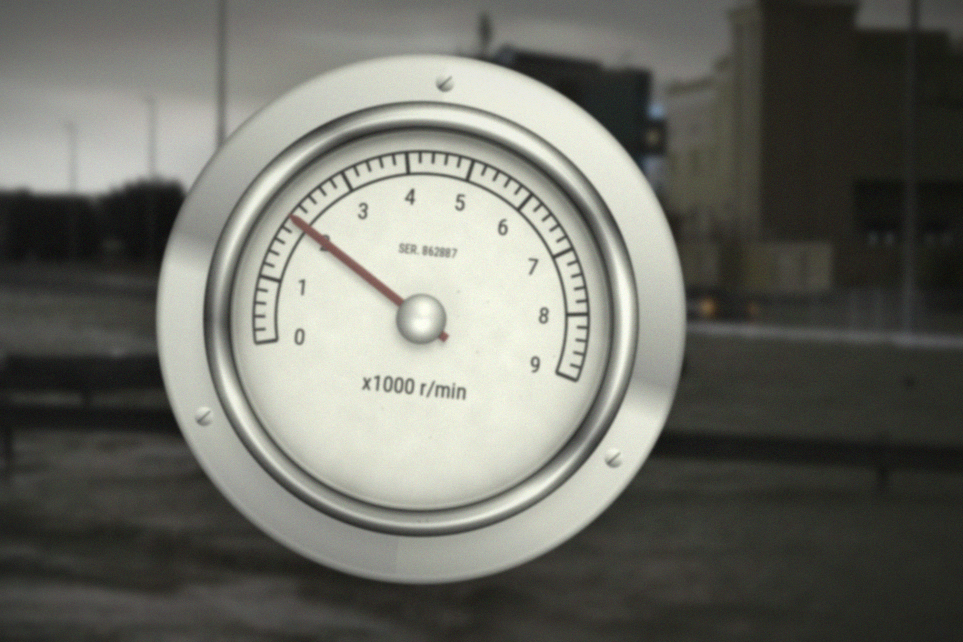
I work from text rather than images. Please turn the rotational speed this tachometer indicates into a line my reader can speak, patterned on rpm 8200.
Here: rpm 2000
